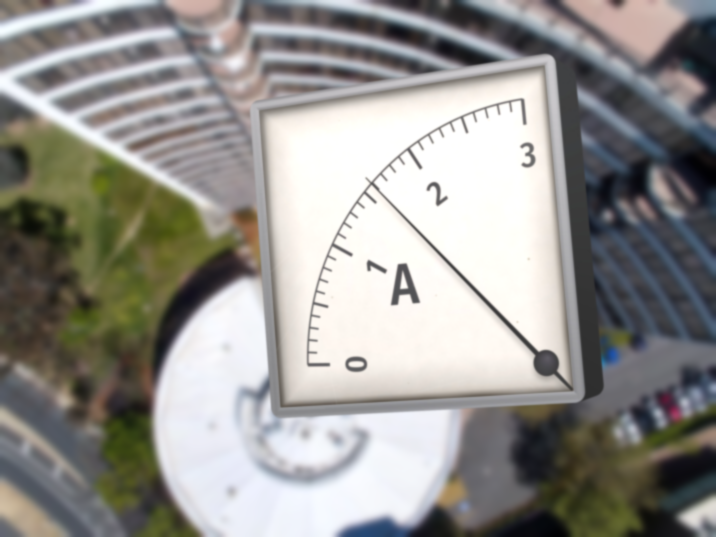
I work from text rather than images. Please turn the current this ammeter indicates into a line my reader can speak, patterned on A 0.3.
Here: A 1.6
